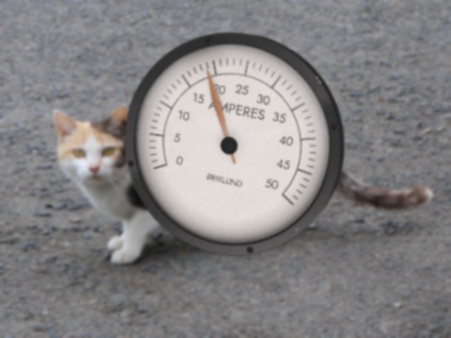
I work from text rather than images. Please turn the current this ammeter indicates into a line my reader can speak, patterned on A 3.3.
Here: A 19
